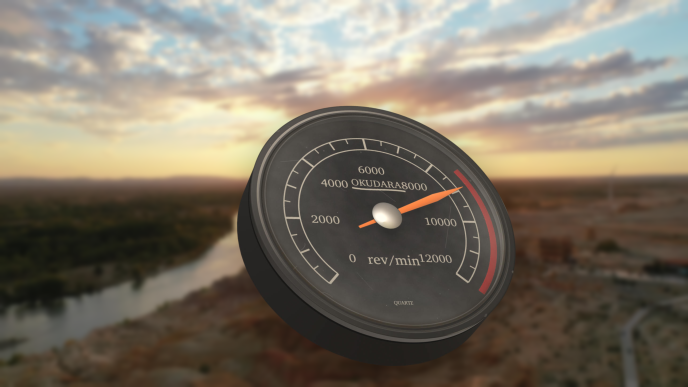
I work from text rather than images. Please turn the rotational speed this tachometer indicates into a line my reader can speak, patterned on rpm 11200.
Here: rpm 9000
